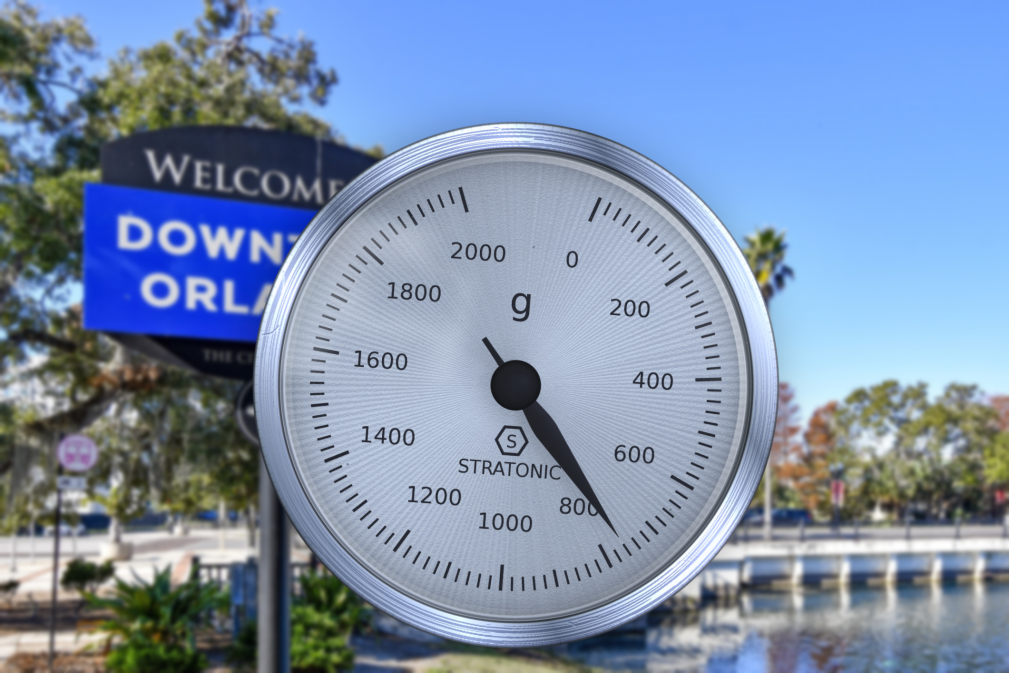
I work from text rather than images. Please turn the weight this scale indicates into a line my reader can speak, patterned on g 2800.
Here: g 760
